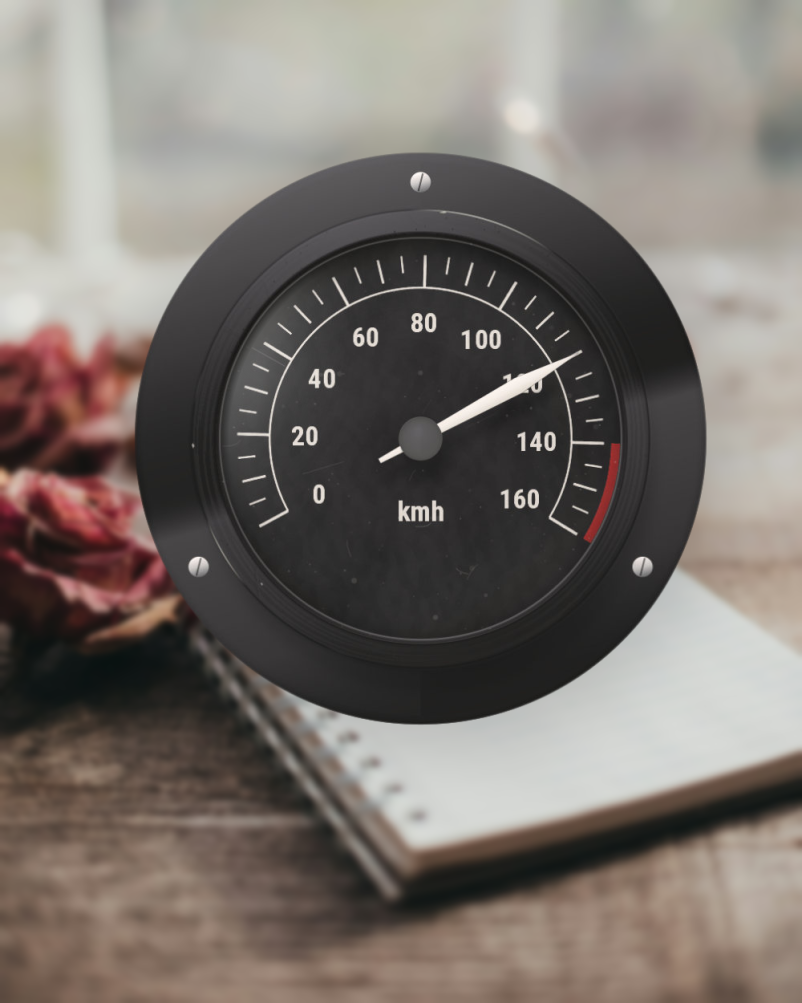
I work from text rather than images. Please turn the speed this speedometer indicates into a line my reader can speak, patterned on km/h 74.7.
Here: km/h 120
